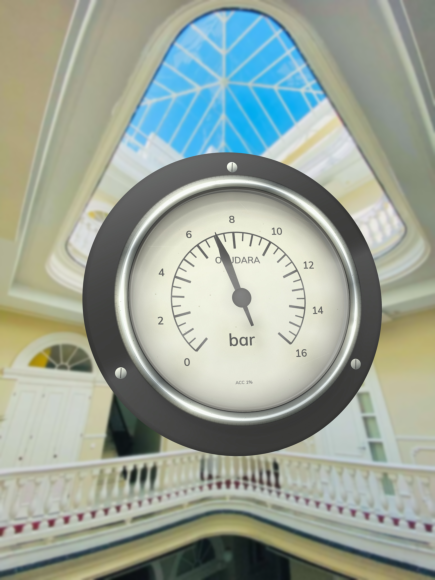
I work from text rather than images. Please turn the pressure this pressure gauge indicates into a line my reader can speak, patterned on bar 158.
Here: bar 7
